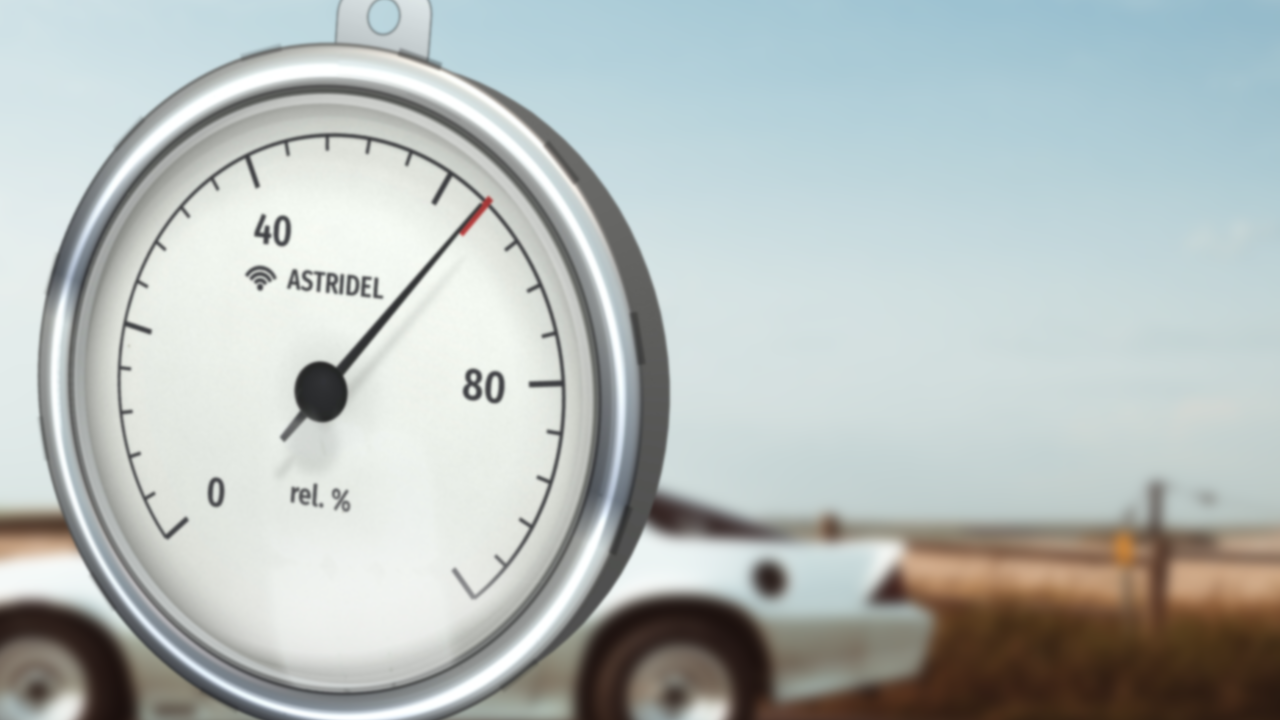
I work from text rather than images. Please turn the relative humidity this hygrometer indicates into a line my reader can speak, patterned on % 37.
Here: % 64
